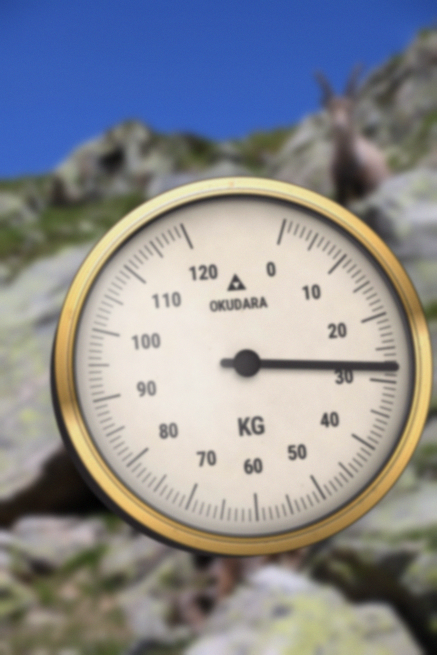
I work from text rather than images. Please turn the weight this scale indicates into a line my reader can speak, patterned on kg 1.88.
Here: kg 28
